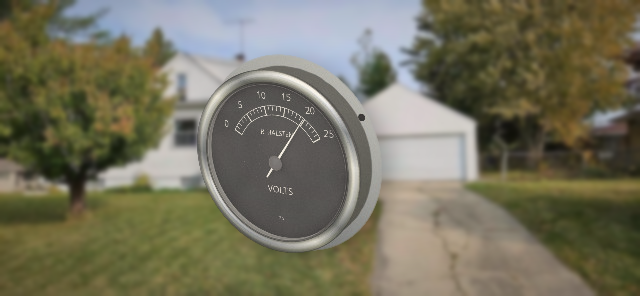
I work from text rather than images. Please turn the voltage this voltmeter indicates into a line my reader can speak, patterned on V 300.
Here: V 20
